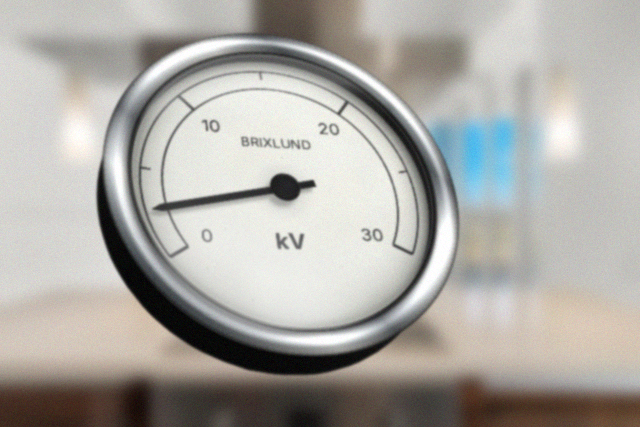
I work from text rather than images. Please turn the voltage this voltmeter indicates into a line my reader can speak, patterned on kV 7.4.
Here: kV 2.5
